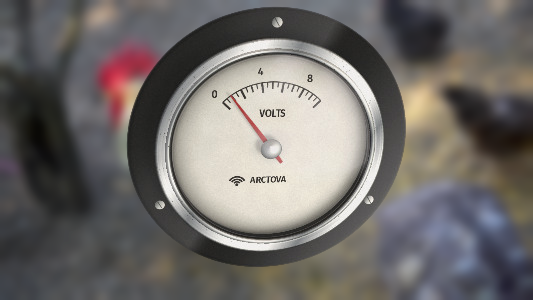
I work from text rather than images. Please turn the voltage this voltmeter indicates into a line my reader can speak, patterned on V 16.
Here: V 1
